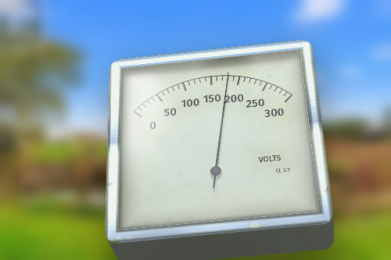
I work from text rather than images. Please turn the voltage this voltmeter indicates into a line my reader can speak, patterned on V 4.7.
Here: V 180
